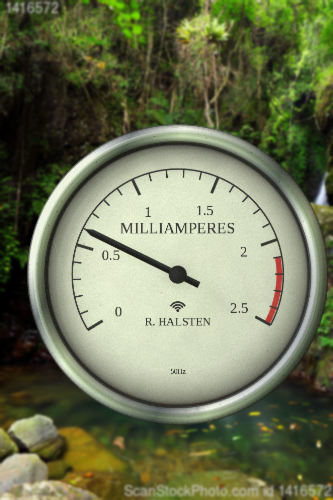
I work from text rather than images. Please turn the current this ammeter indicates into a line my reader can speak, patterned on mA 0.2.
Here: mA 0.6
